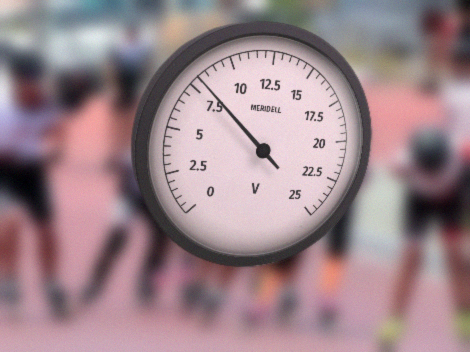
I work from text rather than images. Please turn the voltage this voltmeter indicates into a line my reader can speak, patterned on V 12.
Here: V 8
